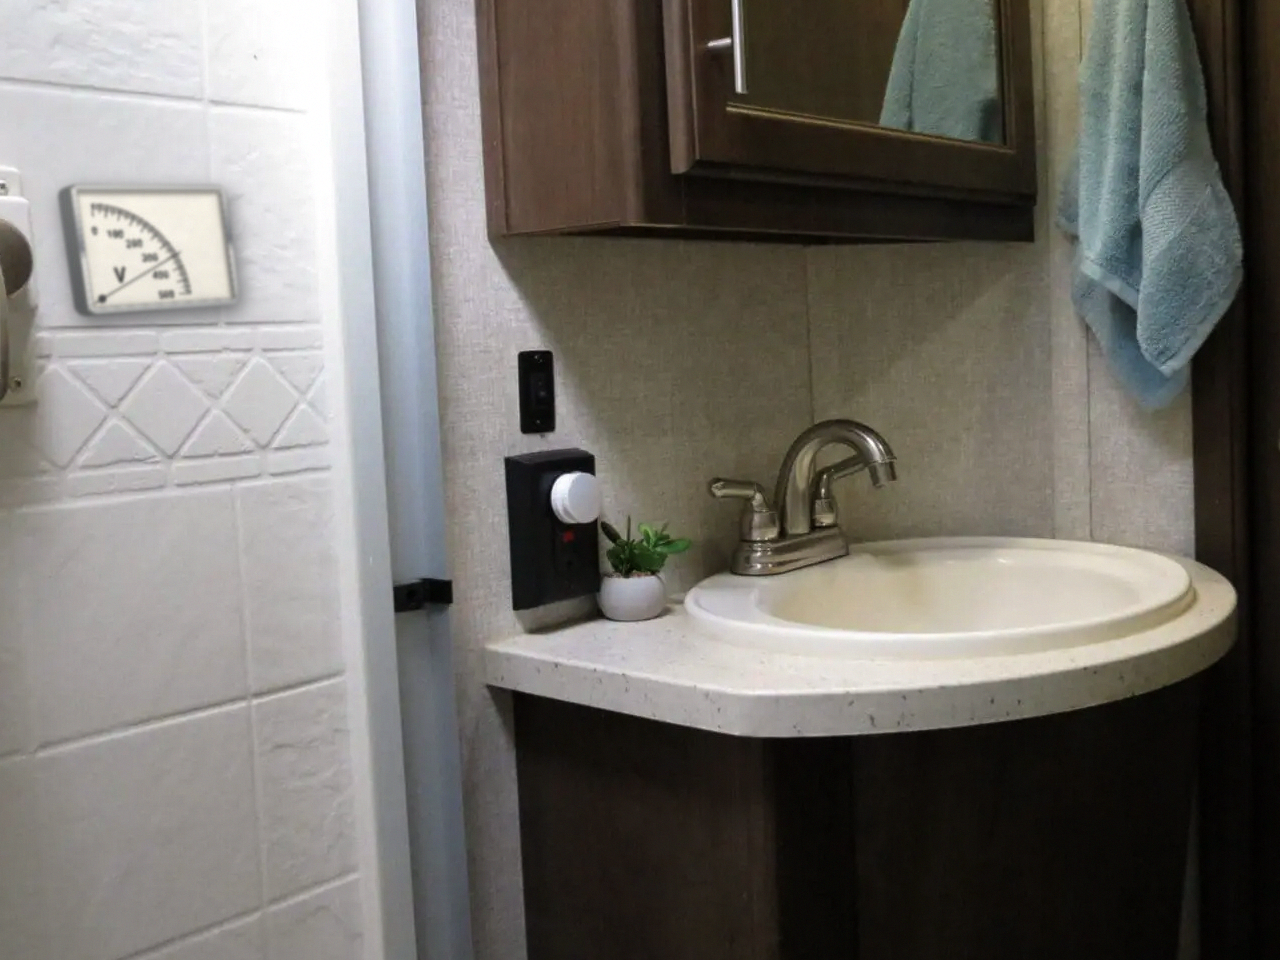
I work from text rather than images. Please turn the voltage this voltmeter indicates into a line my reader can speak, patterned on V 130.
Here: V 350
